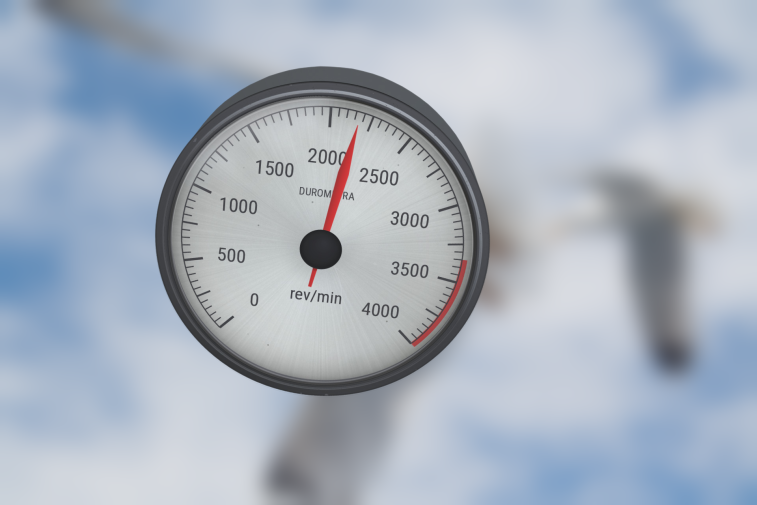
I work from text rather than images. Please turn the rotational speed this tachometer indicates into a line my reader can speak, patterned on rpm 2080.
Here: rpm 2175
